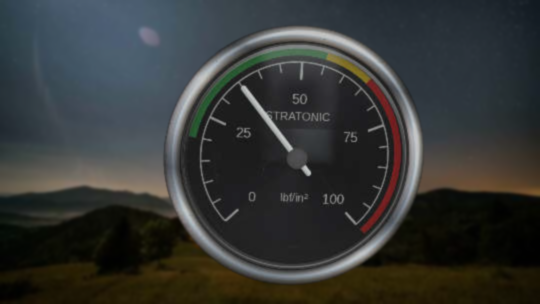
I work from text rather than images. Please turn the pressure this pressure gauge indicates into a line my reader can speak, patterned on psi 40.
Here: psi 35
